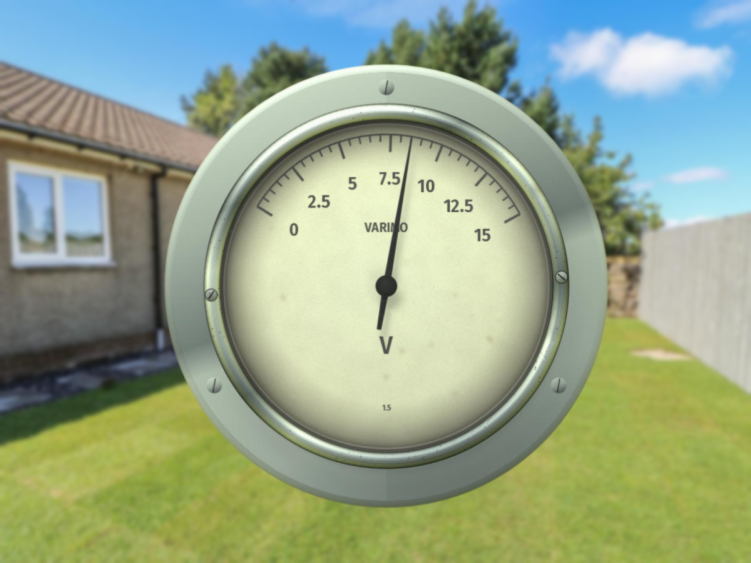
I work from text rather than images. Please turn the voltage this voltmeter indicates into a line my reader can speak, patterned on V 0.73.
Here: V 8.5
